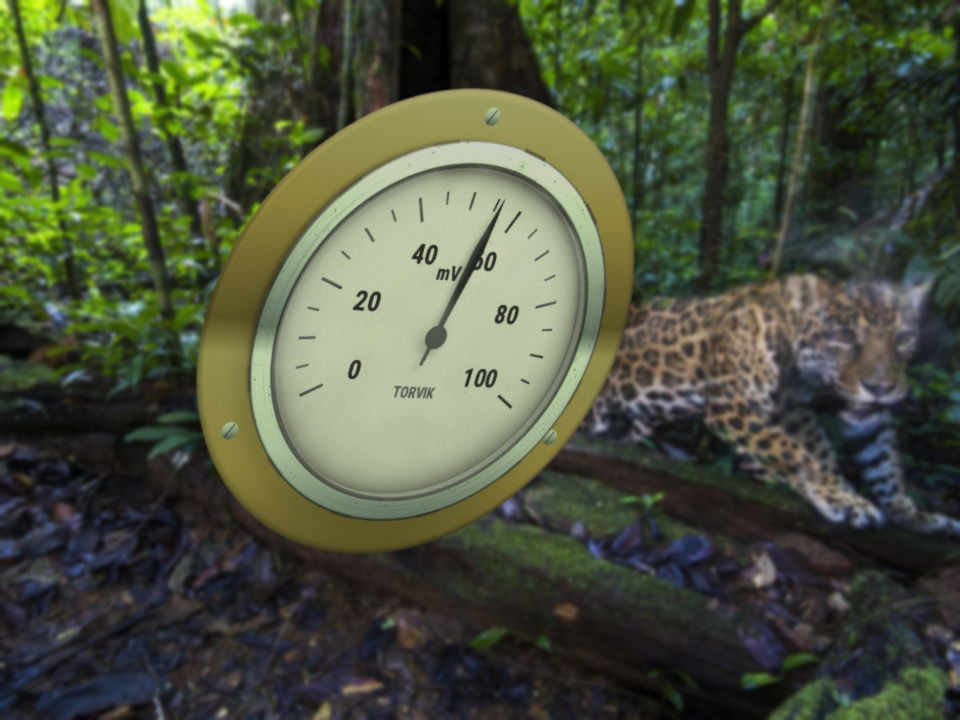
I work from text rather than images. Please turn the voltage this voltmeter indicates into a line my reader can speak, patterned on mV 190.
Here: mV 55
